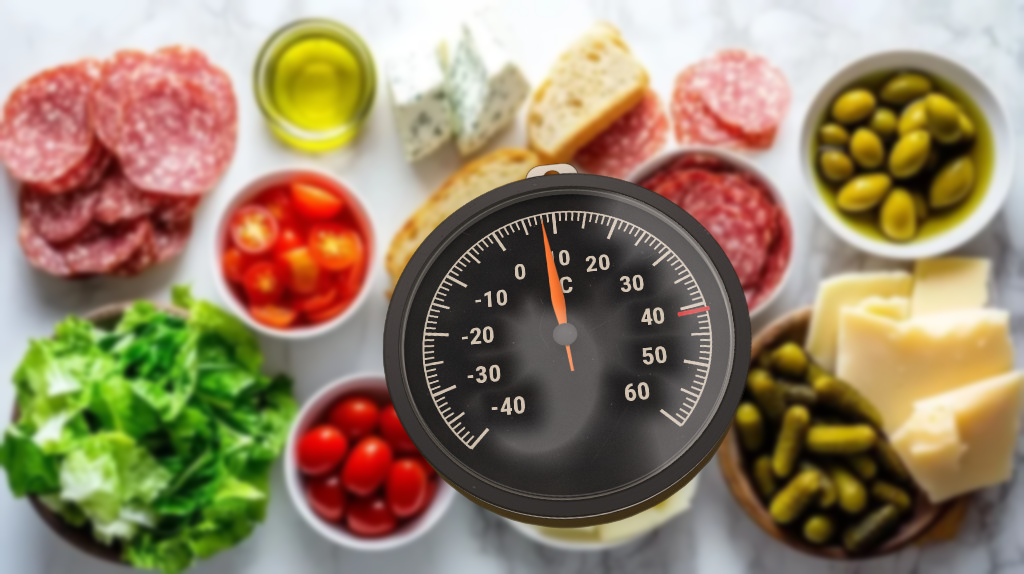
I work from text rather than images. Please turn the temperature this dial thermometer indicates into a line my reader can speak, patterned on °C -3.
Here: °C 8
